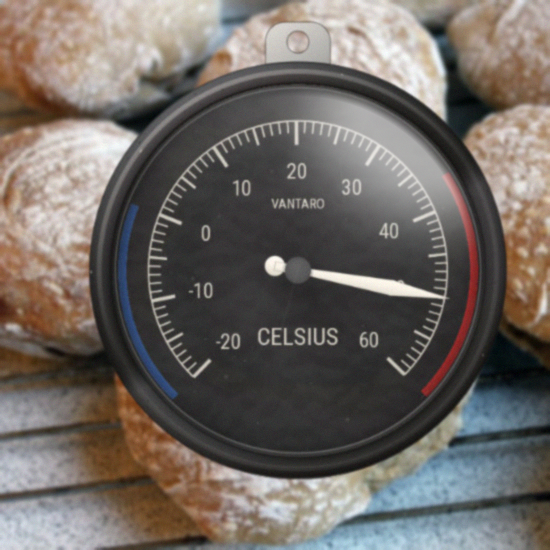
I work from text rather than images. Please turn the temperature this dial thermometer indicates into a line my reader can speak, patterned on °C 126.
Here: °C 50
